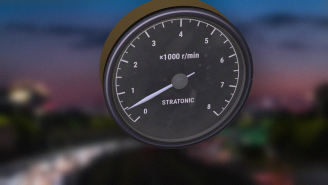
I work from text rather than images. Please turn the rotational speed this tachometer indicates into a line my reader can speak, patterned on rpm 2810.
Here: rpm 500
